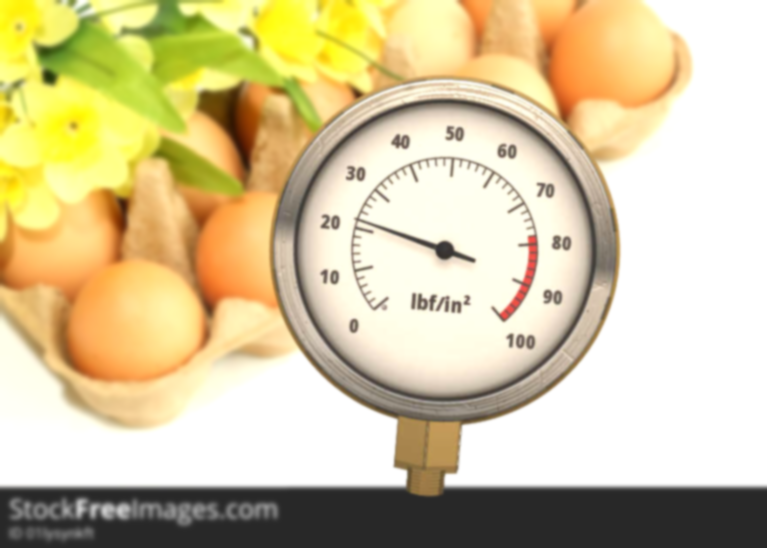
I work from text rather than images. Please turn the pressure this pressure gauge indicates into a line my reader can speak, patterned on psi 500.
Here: psi 22
